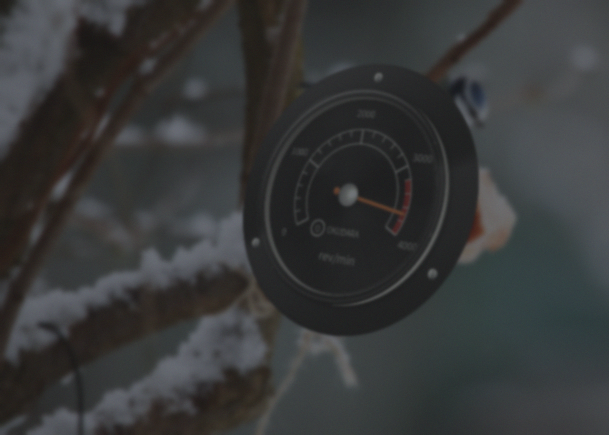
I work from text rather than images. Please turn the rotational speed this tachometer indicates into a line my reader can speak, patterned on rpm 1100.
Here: rpm 3700
